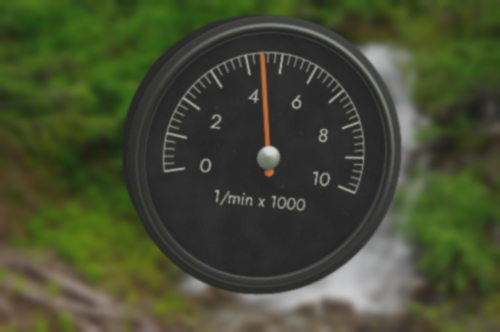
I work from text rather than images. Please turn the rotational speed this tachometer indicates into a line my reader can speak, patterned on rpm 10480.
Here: rpm 4400
